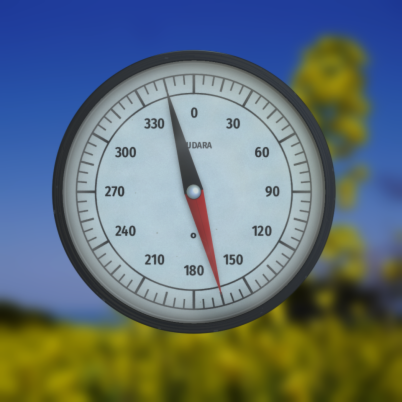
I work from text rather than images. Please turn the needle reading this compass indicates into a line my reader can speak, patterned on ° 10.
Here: ° 165
